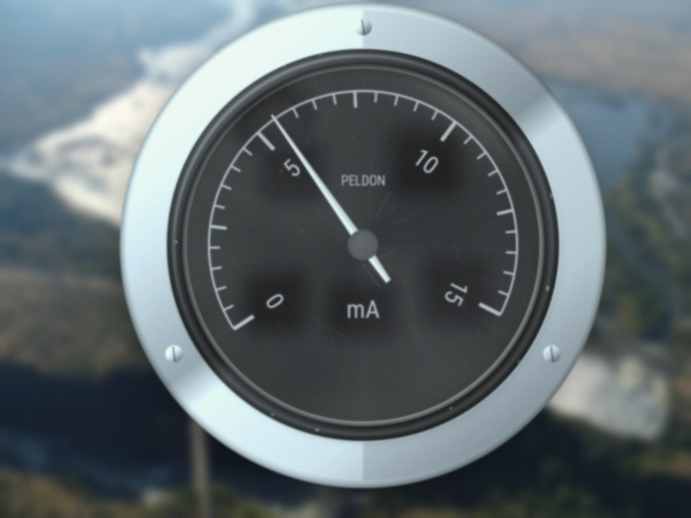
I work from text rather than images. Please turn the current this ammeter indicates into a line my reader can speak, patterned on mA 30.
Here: mA 5.5
